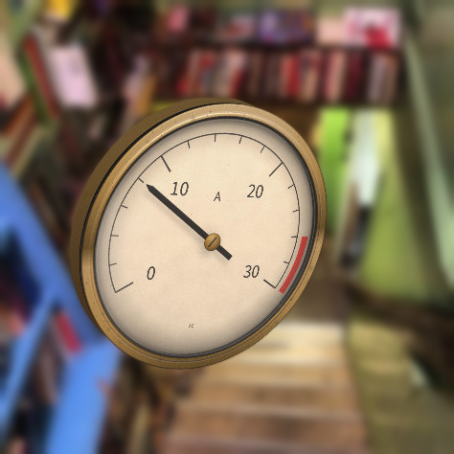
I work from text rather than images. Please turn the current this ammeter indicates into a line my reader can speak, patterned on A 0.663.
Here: A 8
